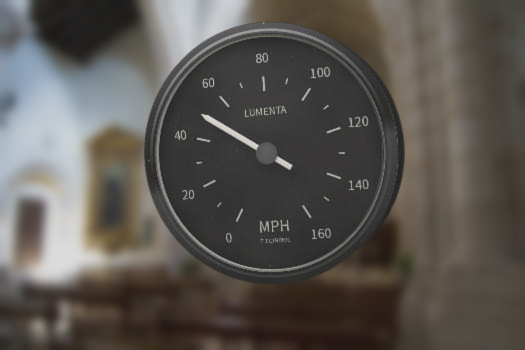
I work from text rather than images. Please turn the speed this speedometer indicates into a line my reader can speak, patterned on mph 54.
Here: mph 50
